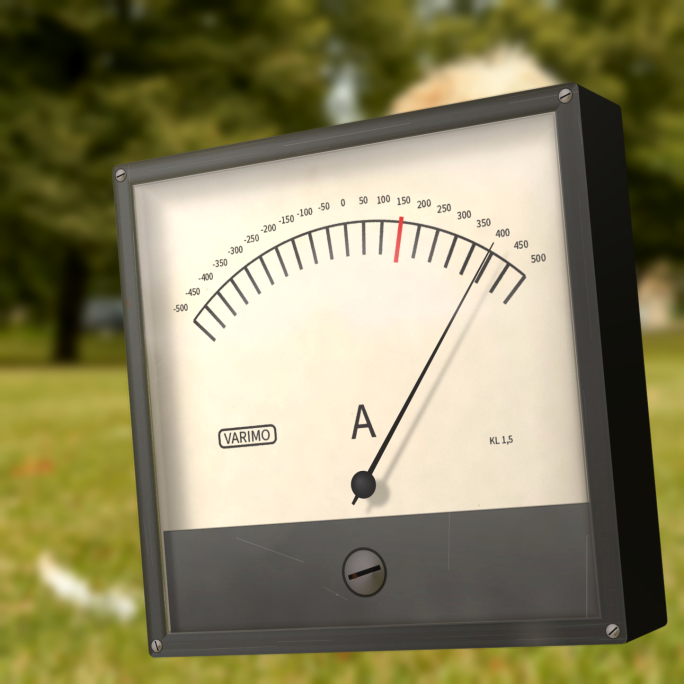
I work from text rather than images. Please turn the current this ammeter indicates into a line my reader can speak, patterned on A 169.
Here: A 400
